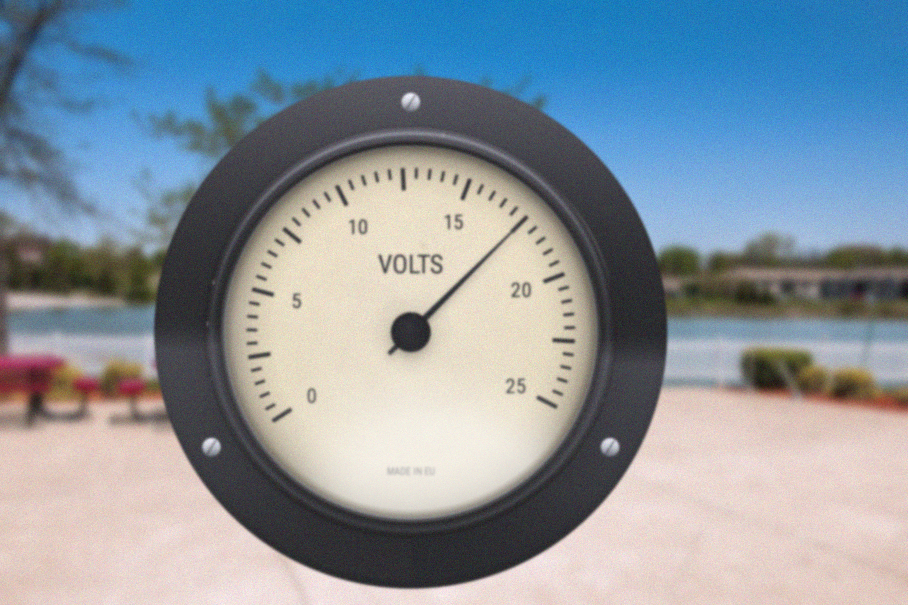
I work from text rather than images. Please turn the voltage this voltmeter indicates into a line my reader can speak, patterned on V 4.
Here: V 17.5
